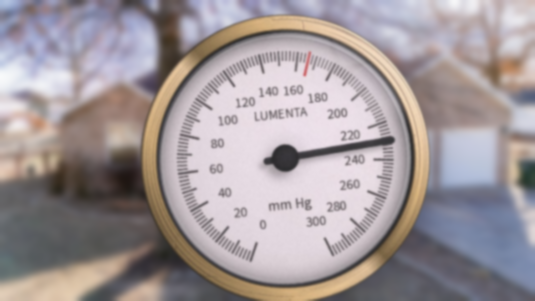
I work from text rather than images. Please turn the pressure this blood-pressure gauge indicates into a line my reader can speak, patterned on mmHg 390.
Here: mmHg 230
